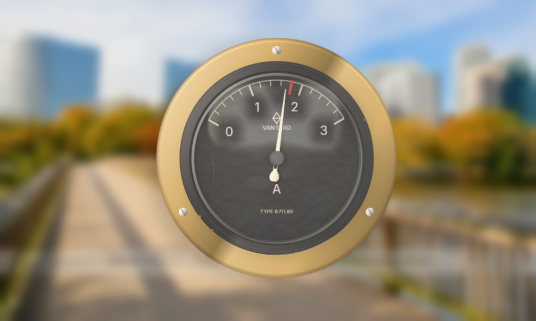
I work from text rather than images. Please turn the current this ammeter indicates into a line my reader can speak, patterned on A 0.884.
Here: A 1.7
